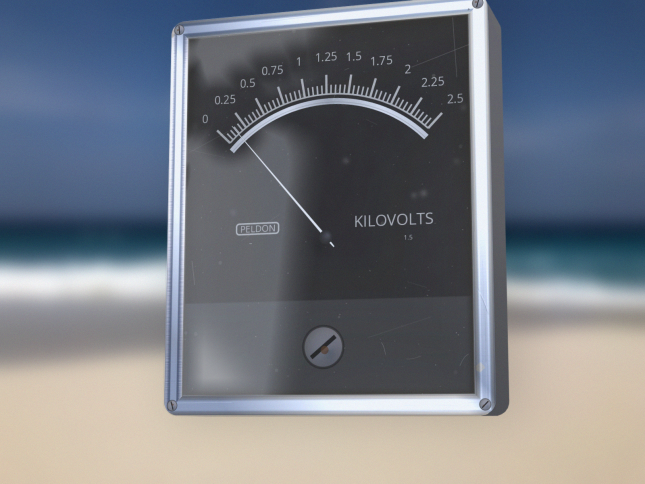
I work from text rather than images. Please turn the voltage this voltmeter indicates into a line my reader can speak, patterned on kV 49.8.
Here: kV 0.15
